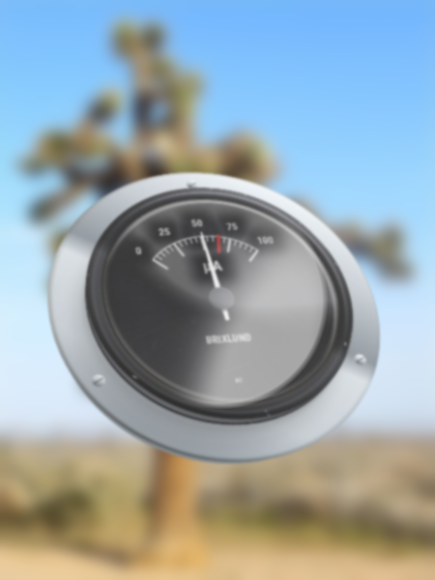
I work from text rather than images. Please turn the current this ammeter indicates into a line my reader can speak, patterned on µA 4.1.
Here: µA 50
